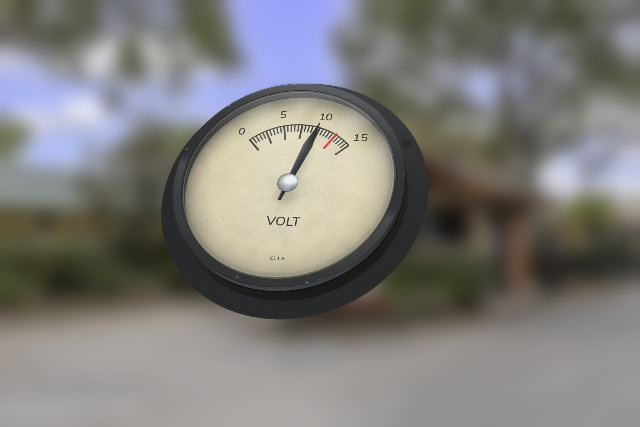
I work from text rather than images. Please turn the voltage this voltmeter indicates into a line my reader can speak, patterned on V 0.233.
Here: V 10
